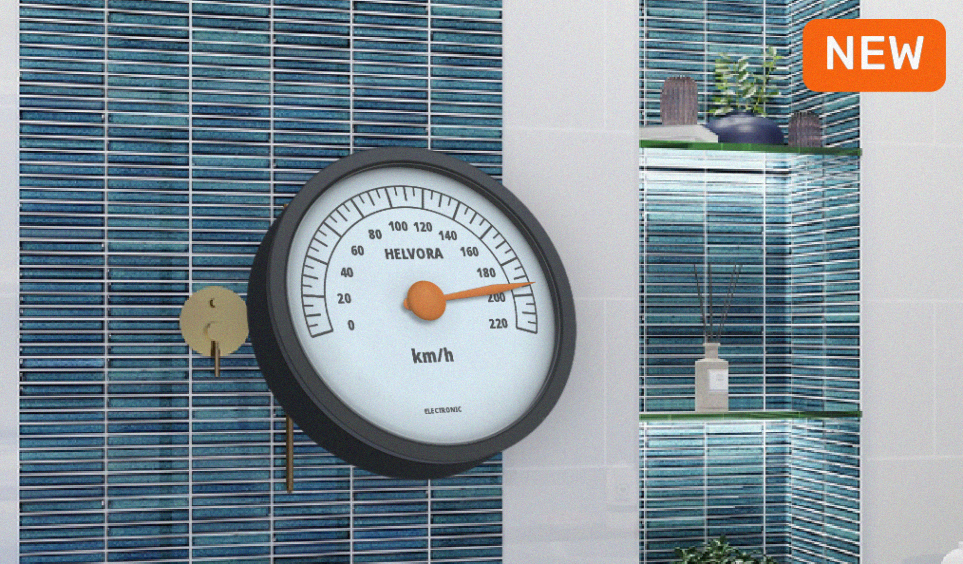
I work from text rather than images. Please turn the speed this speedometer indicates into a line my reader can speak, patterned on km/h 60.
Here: km/h 195
